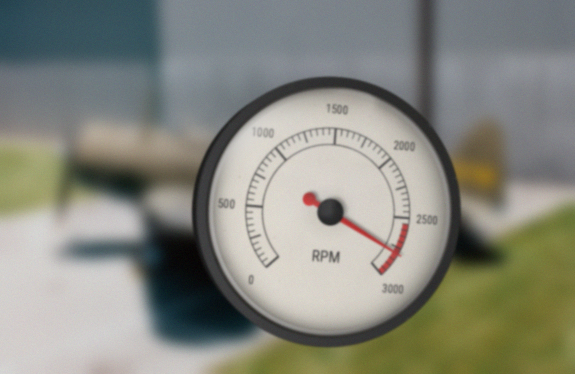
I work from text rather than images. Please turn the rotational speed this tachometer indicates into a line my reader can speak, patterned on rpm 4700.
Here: rpm 2800
